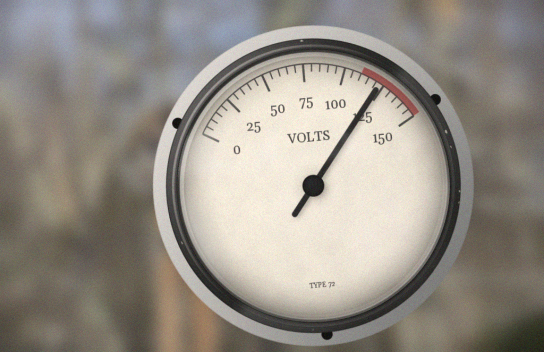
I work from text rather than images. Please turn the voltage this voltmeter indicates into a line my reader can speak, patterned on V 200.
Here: V 122.5
